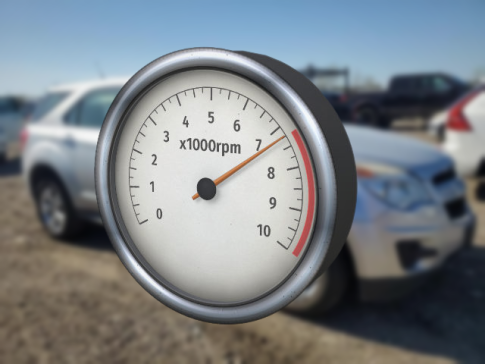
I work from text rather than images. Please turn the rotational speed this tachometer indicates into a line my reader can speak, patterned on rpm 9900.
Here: rpm 7250
